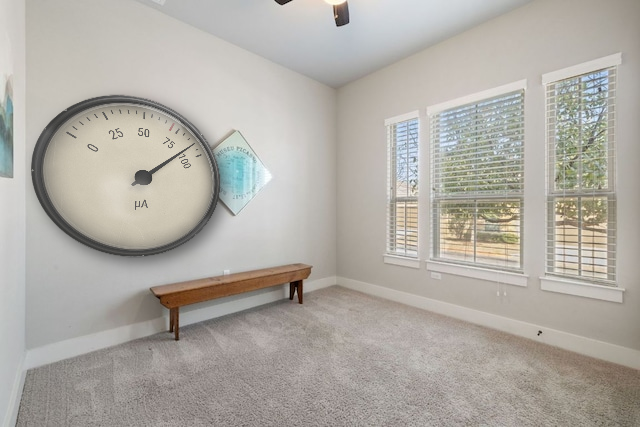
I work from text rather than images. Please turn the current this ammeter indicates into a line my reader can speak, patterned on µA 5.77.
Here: µA 90
